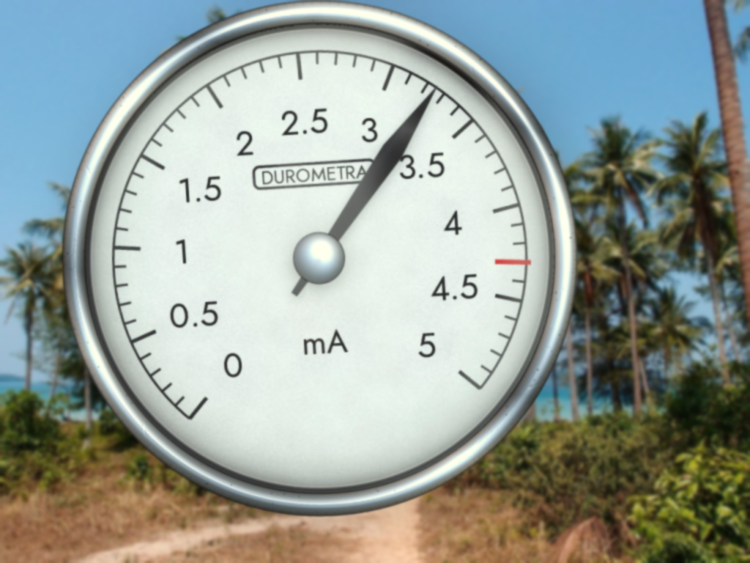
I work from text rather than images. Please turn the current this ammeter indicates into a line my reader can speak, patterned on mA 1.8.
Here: mA 3.25
